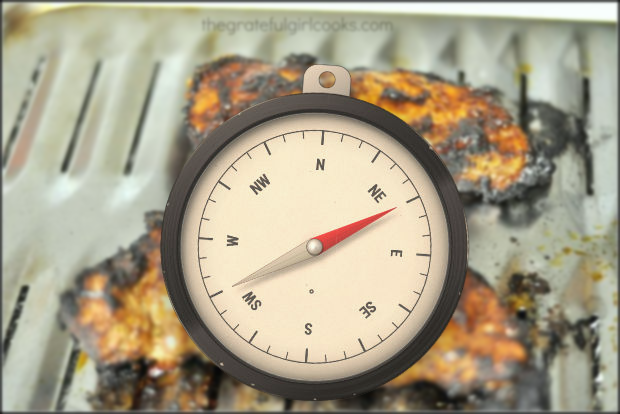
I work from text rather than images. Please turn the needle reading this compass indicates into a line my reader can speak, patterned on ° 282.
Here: ° 60
